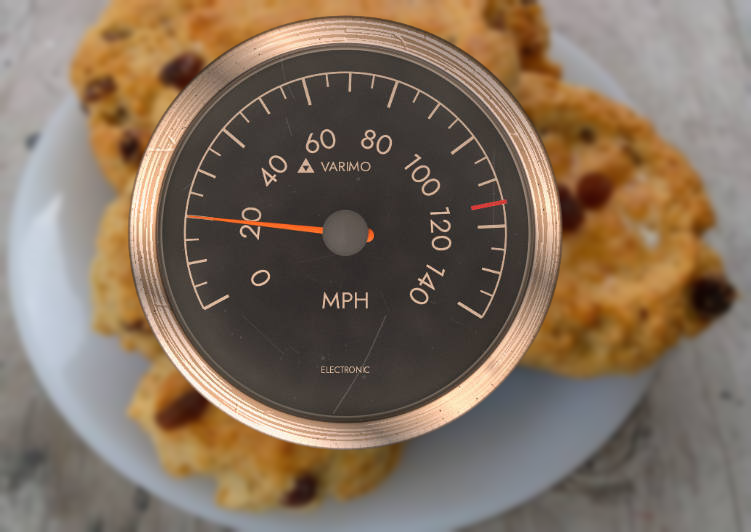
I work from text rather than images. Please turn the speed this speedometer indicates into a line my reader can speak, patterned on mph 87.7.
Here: mph 20
